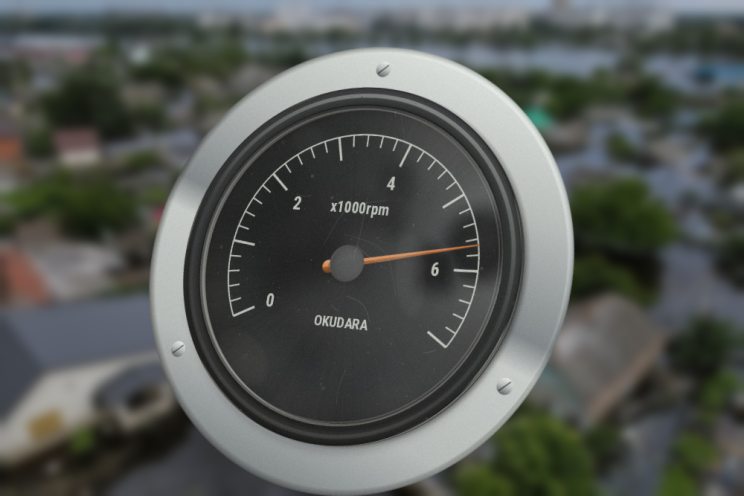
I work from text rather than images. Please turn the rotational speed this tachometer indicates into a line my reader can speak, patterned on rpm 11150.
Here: rpm 5700
